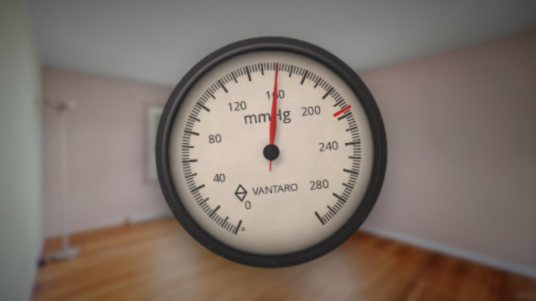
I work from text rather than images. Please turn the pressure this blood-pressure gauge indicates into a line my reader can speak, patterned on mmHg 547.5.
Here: mmHg 160
